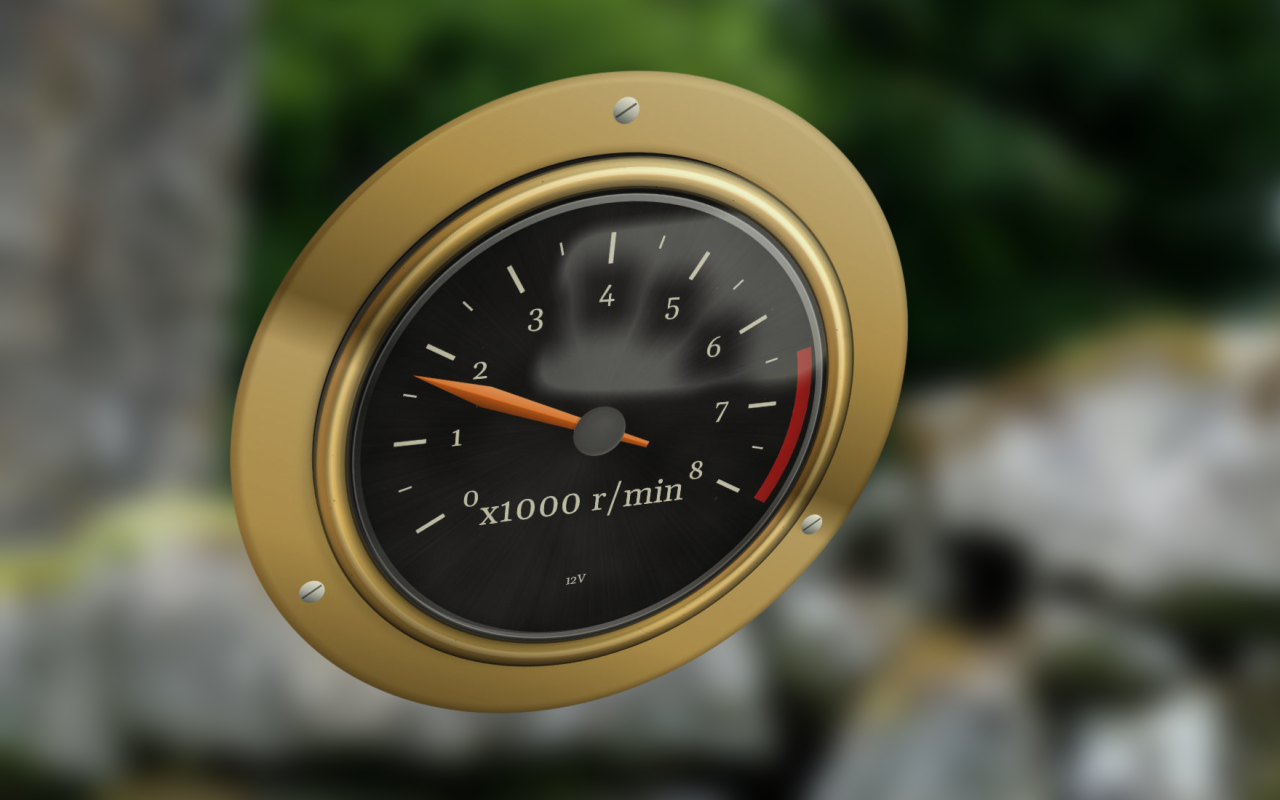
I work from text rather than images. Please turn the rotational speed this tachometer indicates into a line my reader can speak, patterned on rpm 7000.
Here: rpm 1750
